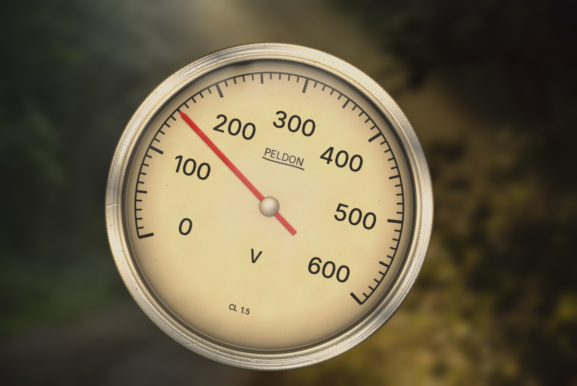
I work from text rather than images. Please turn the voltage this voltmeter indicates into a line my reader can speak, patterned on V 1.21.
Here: V 150
